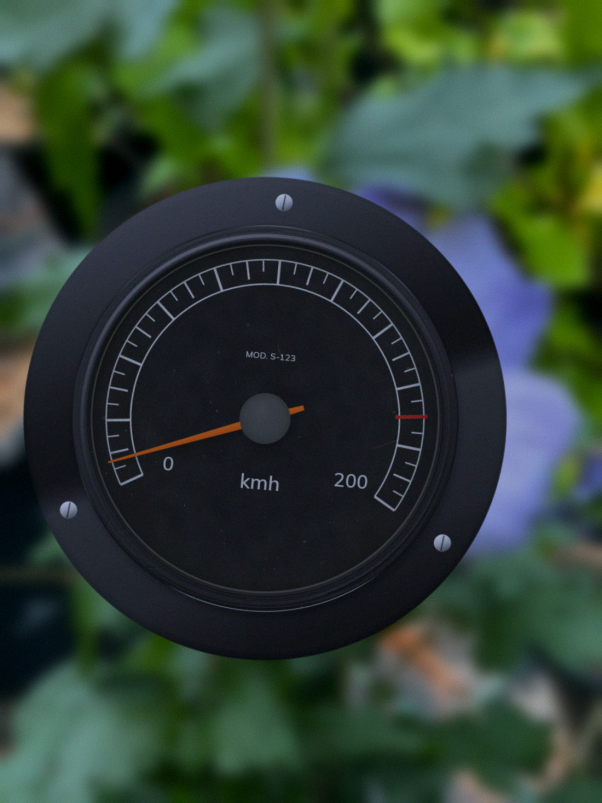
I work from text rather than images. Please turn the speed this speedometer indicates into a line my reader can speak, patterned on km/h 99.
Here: km/h 7.5
